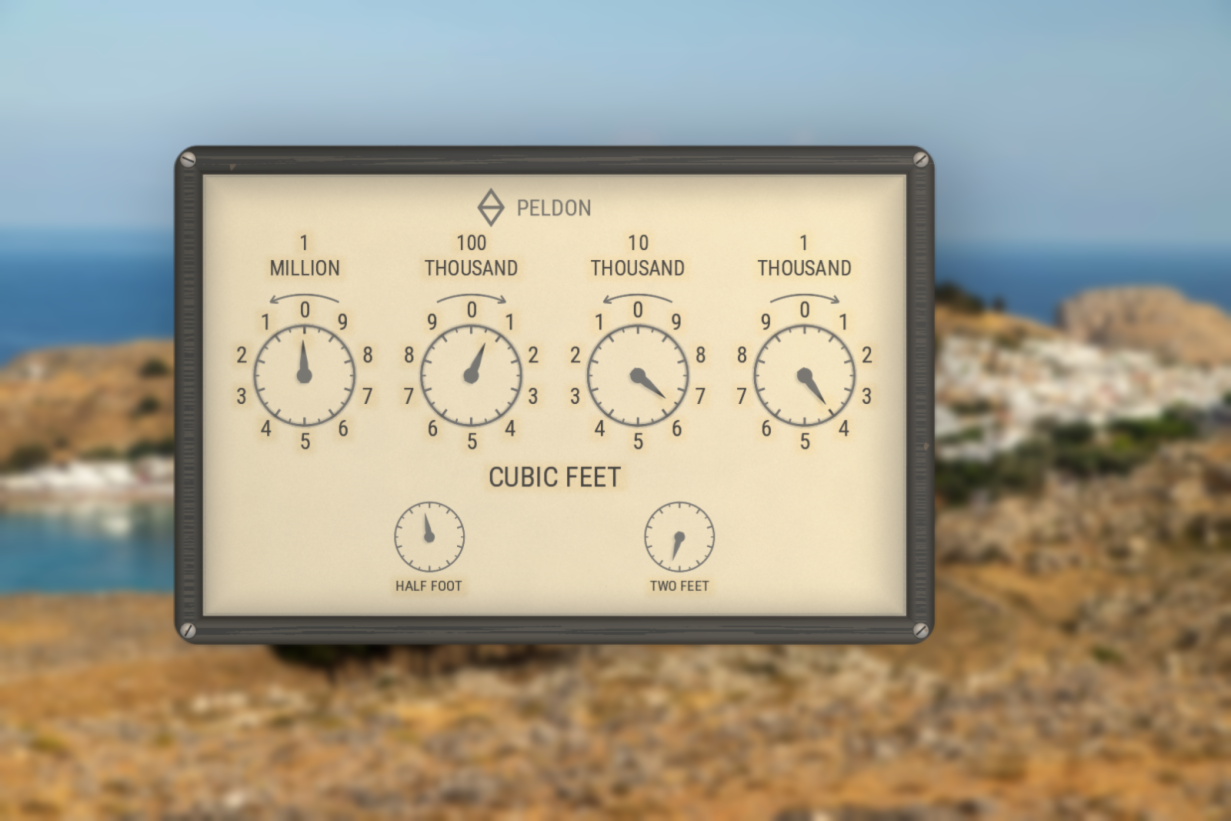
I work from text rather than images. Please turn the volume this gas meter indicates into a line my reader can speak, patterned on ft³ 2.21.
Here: ft³ 6400
